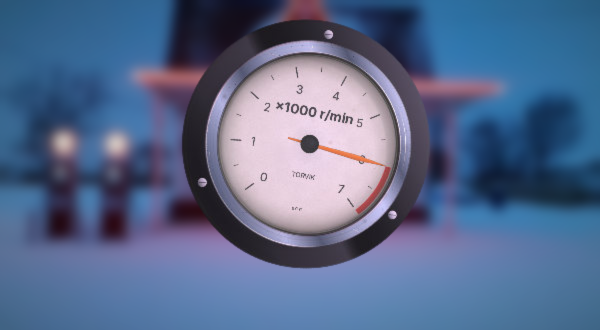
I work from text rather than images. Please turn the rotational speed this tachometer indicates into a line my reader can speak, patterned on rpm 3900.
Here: rpm 6000
